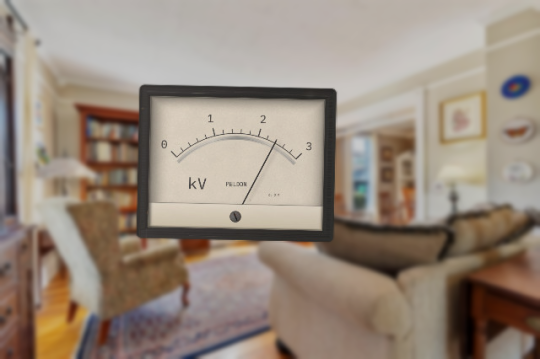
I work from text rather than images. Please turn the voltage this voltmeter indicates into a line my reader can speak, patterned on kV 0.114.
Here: kV 2.4
